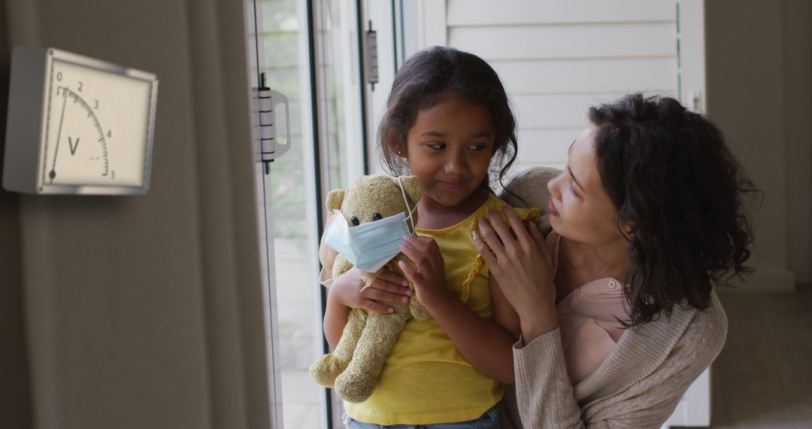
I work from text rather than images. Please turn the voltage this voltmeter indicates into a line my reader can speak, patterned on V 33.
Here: V 1
